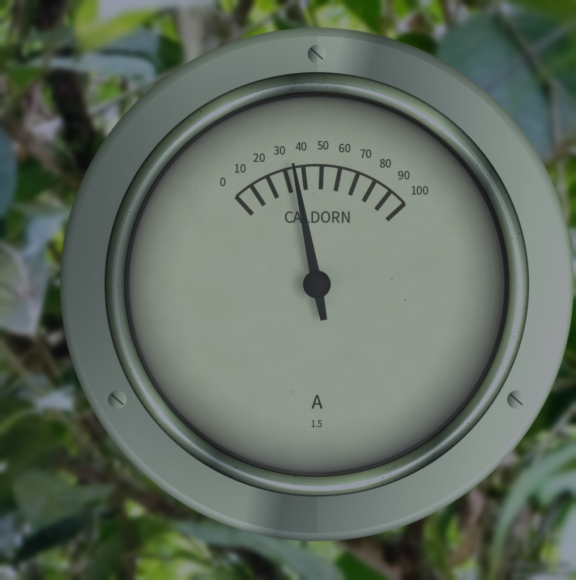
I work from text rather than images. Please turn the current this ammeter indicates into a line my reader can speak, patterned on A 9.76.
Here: A 35
